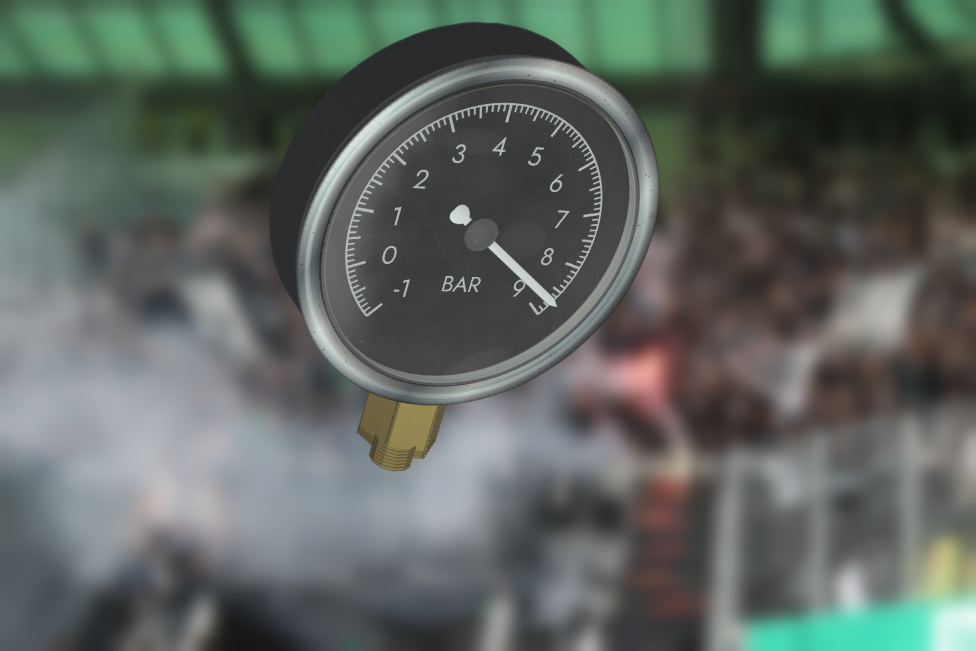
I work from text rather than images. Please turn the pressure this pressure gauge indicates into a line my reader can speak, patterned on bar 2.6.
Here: bar 8.7
